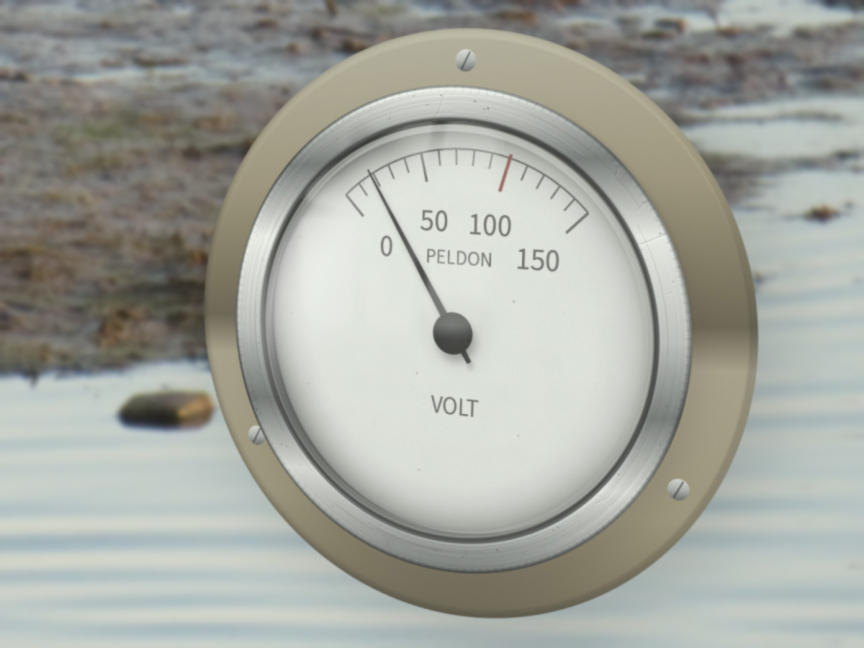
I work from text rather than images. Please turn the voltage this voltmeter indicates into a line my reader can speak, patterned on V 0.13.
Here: V 20
